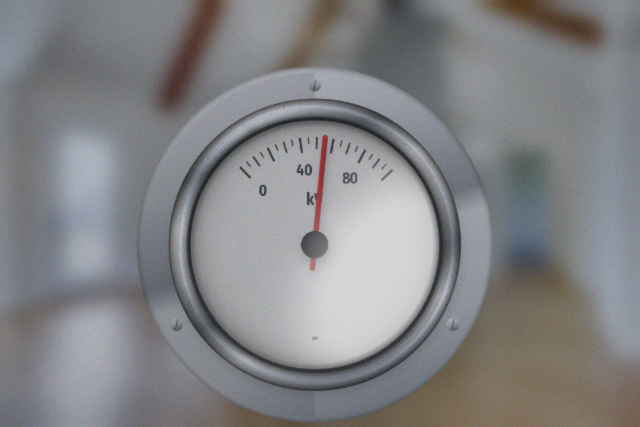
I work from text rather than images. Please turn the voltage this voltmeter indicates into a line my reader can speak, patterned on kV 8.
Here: kV 55
